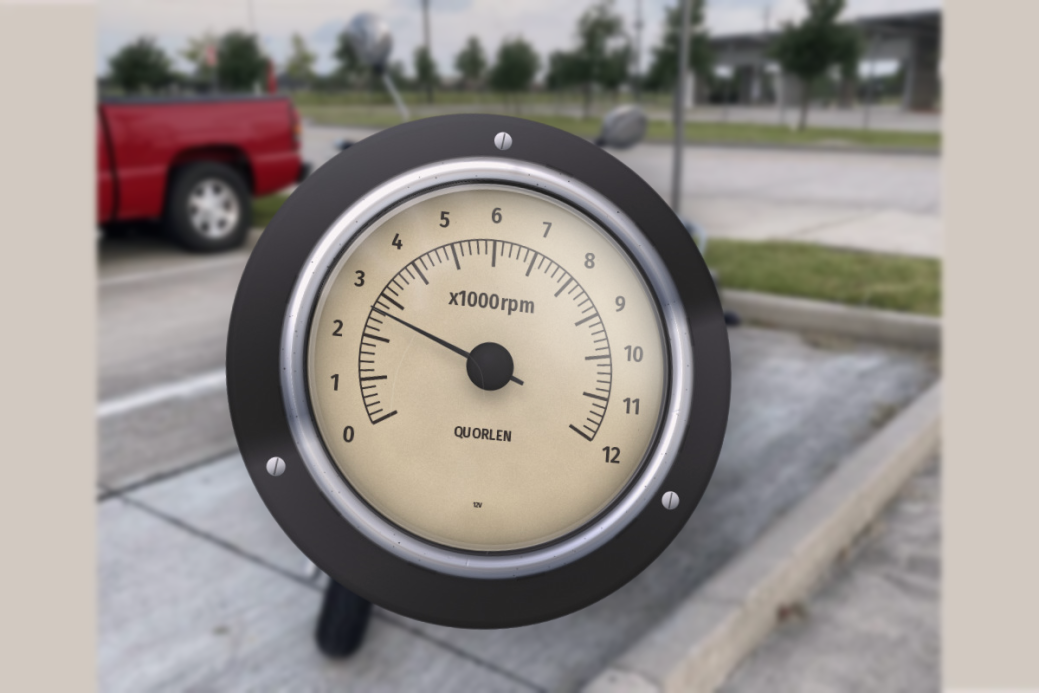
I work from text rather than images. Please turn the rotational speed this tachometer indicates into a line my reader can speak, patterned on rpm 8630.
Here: rpm 2600
